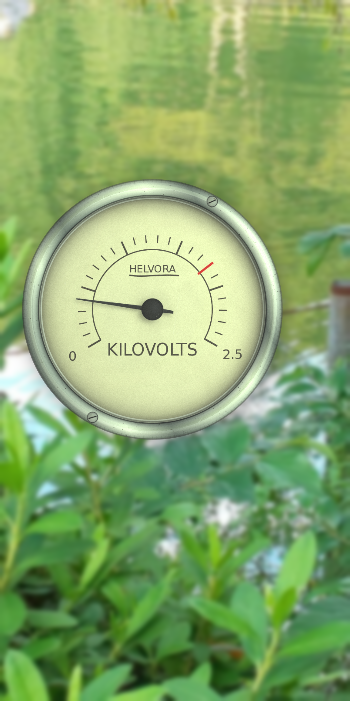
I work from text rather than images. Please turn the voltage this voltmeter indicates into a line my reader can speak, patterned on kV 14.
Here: kV 0.4
